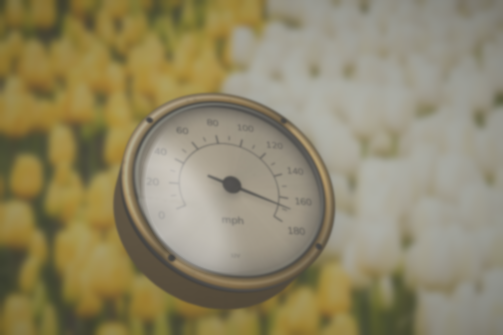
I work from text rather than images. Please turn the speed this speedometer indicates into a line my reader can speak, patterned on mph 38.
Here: mph 170
